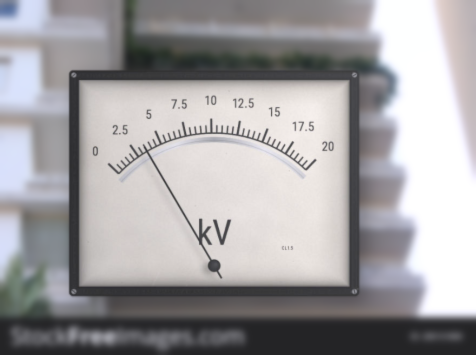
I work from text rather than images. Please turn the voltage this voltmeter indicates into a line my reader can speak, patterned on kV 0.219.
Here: kV 3.5
